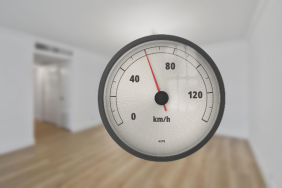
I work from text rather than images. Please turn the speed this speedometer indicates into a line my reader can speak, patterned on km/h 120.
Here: km/h 60
